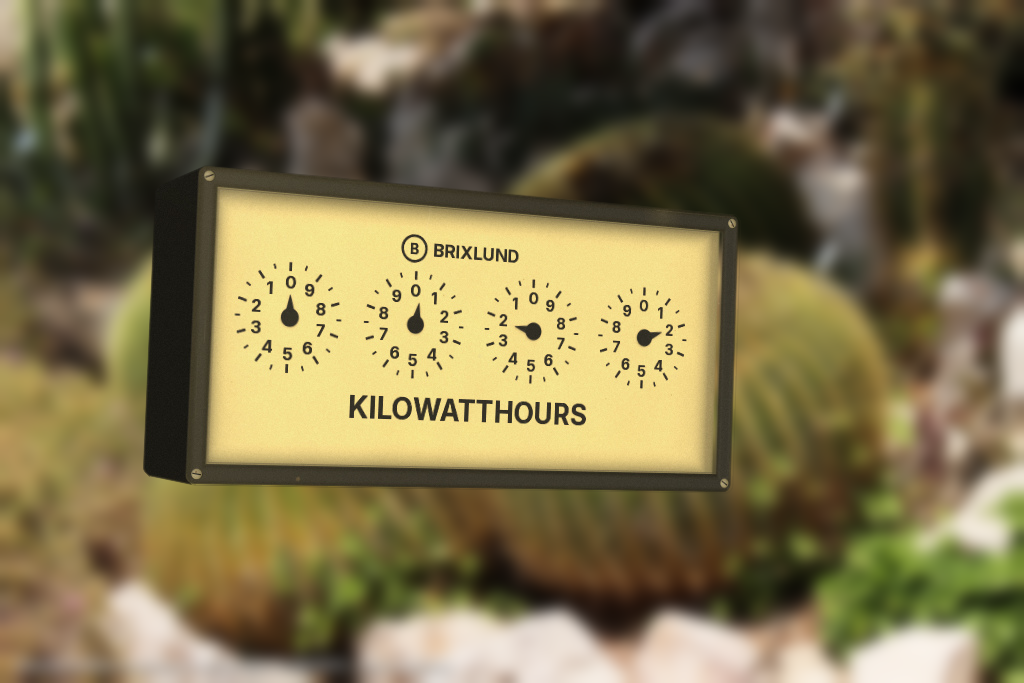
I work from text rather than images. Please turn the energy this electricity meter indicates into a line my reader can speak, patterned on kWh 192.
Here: kWh 22
